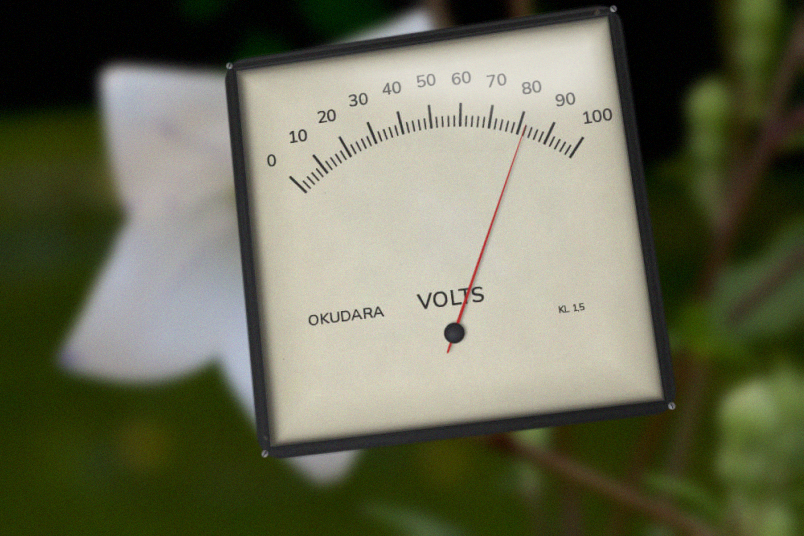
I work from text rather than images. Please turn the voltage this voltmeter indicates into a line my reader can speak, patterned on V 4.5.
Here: V 82
